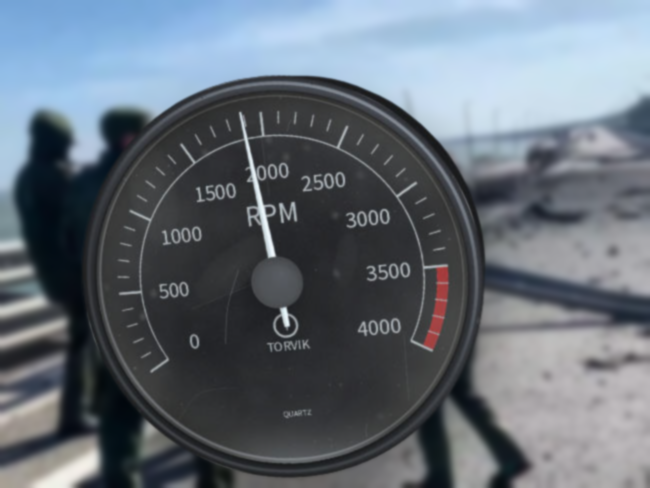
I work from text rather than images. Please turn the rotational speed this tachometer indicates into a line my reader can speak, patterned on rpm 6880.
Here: rpm 1900
